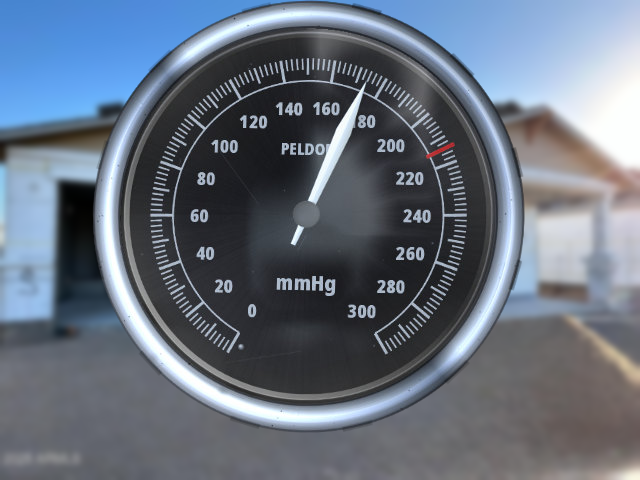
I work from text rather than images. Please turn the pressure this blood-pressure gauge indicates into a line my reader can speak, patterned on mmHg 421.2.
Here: mmHg 174
